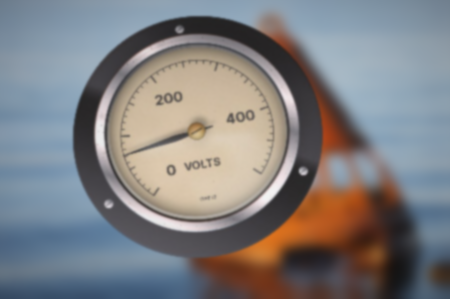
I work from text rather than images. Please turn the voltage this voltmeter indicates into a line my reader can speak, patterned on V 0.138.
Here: V 70
